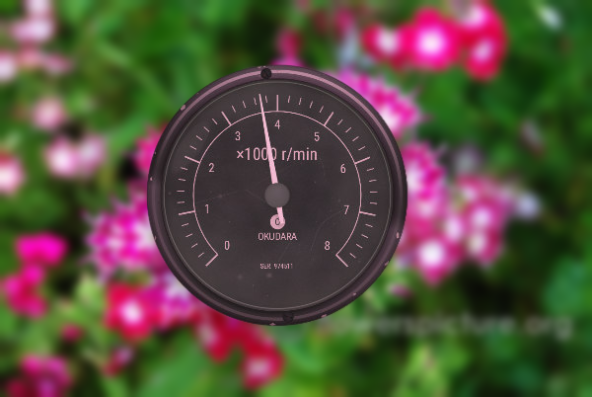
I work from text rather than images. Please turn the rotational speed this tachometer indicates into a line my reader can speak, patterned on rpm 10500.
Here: rpm 3700
